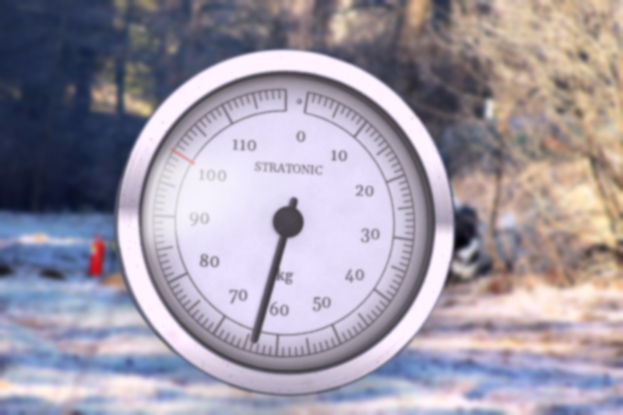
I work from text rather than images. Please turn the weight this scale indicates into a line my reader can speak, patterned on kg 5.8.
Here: kg 64
